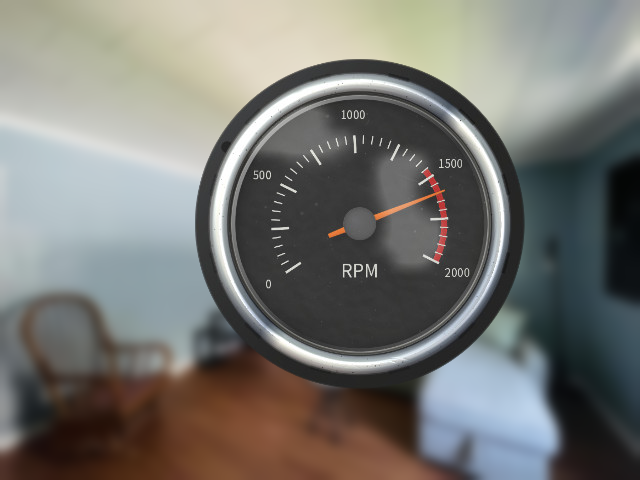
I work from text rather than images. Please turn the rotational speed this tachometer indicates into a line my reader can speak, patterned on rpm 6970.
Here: rpm 1600
